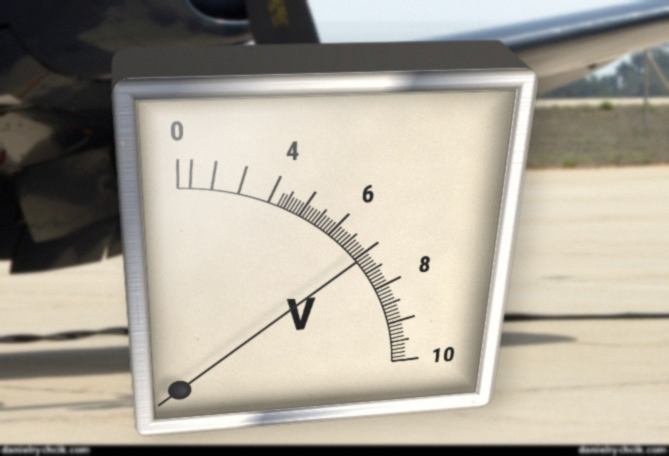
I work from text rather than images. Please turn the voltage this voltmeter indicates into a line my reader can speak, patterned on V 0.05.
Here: V 7
